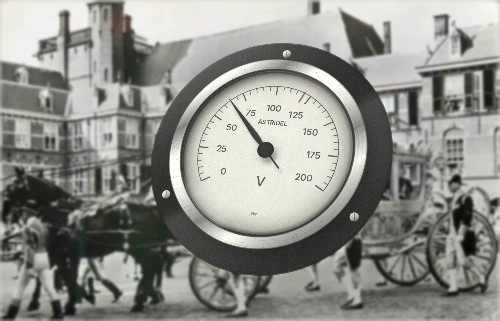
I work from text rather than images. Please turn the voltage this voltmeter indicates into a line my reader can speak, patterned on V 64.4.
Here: V 65
